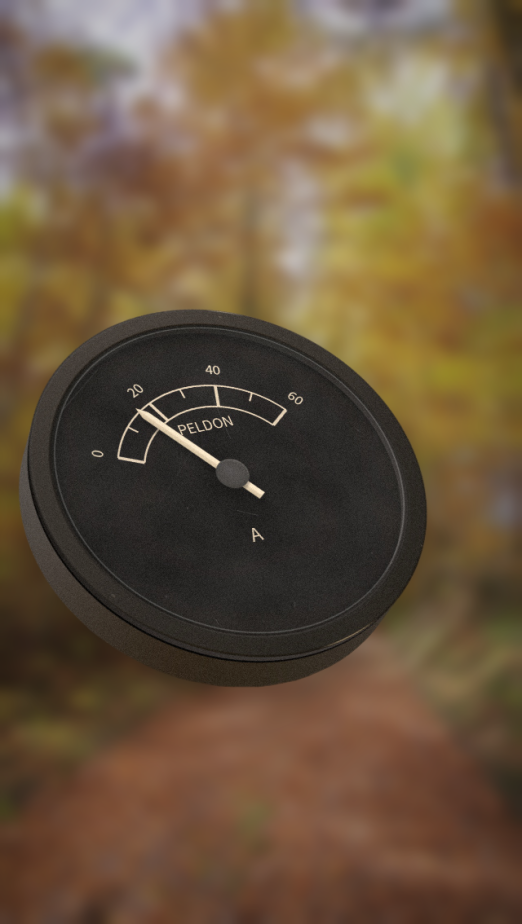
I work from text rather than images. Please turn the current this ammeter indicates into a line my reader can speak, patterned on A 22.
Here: A 15
